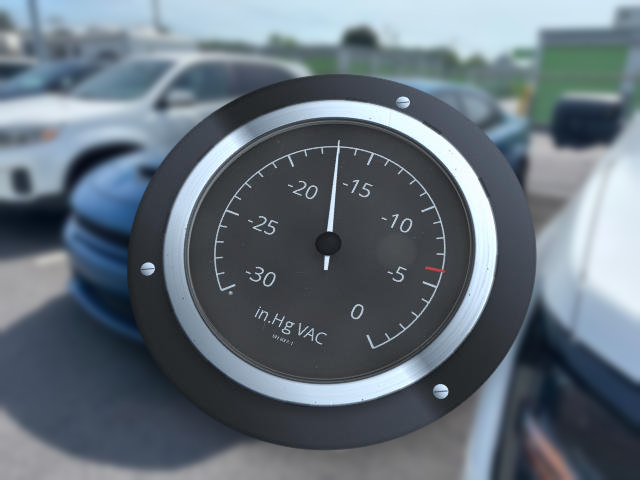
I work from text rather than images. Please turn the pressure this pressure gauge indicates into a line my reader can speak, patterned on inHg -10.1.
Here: inHg -17
